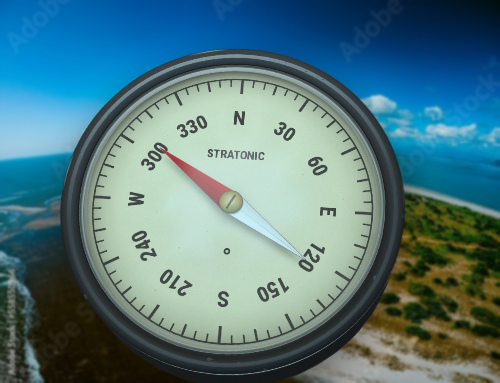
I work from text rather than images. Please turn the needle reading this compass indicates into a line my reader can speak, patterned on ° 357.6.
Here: ° 305
